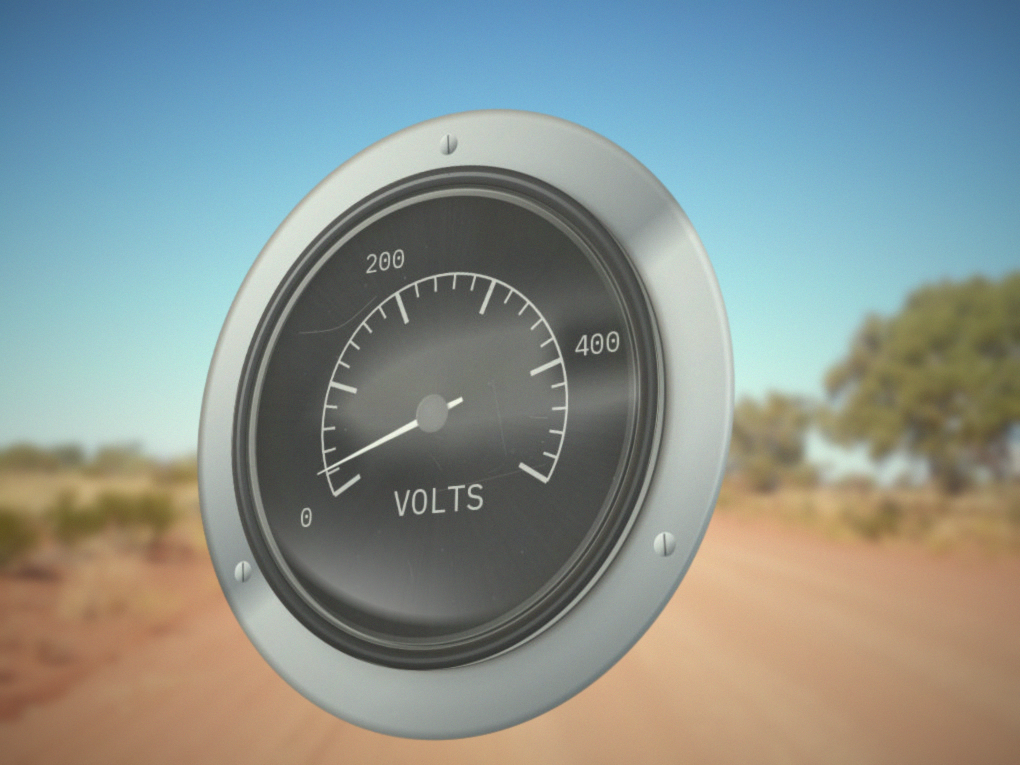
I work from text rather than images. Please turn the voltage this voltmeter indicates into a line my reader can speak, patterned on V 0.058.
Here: V 20
